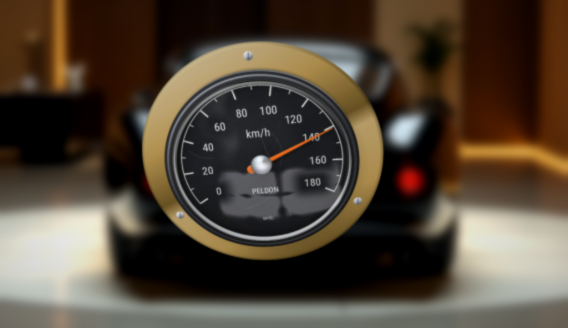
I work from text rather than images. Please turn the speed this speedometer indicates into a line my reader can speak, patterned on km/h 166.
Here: km/h 140
